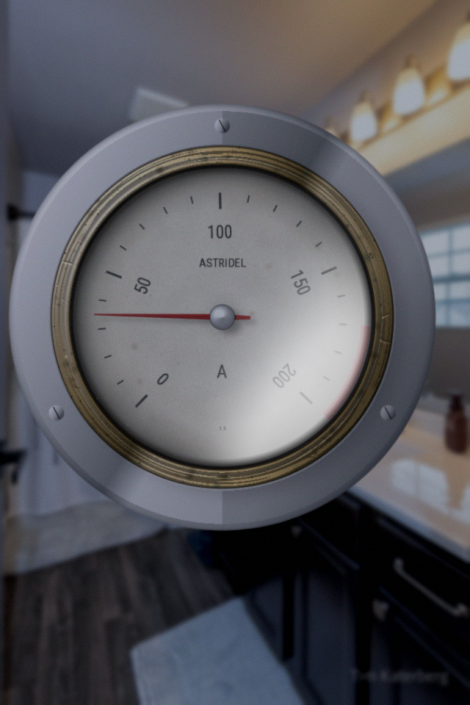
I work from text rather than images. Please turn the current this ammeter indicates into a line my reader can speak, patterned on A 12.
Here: A 35
